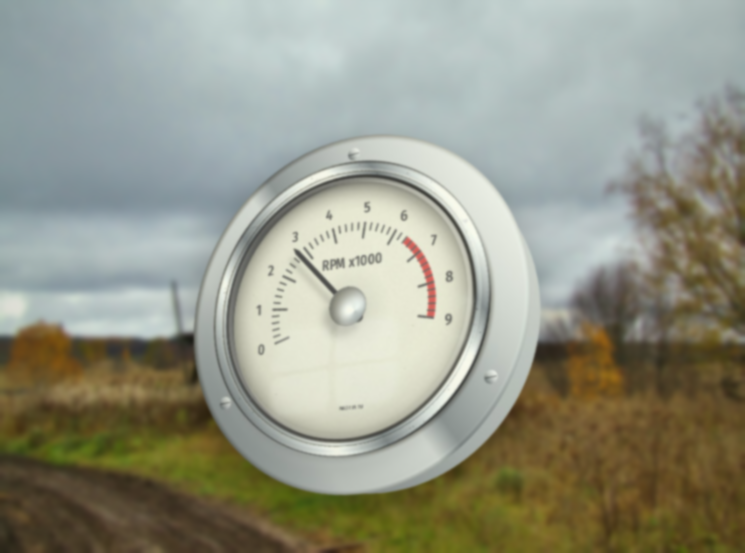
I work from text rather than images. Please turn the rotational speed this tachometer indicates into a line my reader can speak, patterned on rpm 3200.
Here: rpm 2800
